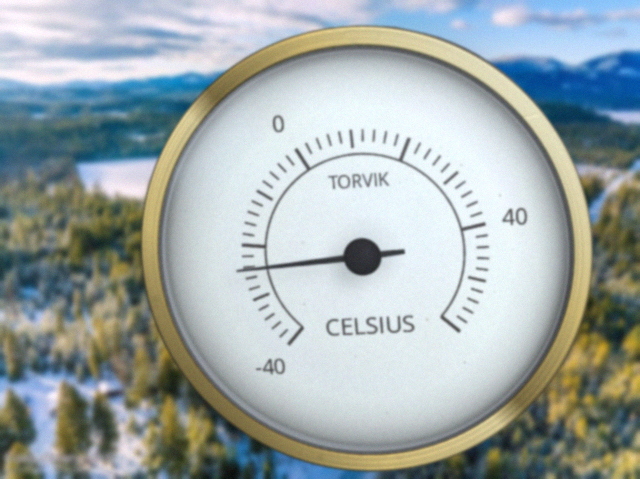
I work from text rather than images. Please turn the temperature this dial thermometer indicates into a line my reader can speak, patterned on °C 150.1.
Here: °C -24
